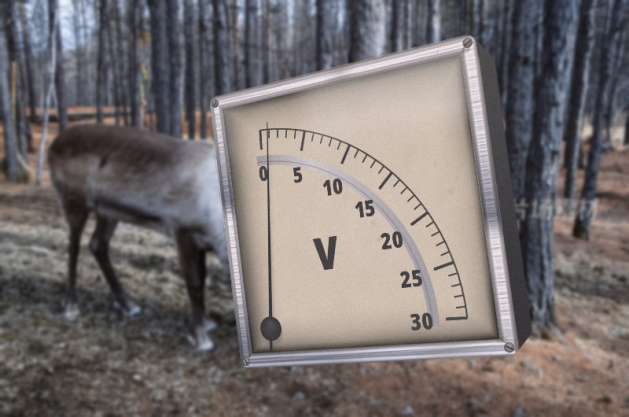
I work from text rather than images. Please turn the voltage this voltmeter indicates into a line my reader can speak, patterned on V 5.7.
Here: V 1
